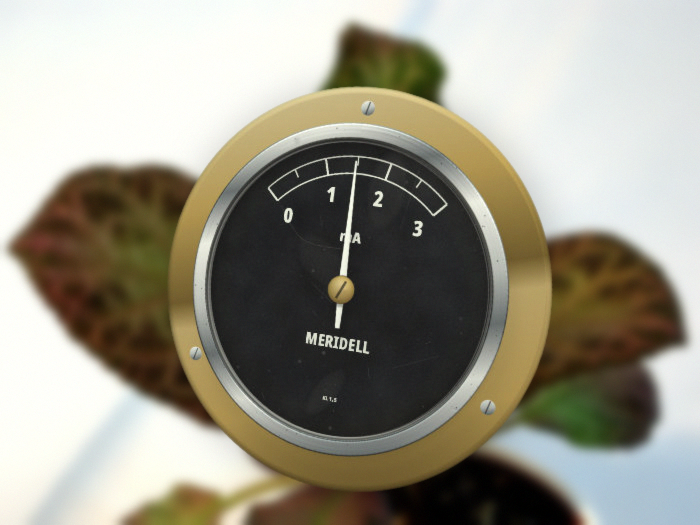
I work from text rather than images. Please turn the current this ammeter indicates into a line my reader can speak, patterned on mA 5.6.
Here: mA 1.5
